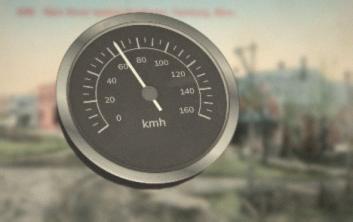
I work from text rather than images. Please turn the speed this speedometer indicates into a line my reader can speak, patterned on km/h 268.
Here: km/h 65
